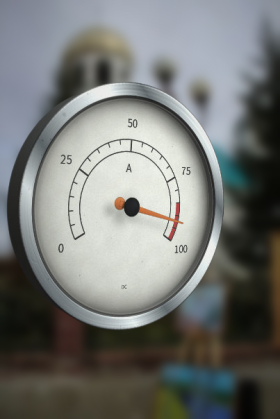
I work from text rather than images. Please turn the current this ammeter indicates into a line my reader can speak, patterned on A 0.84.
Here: A 92.5
